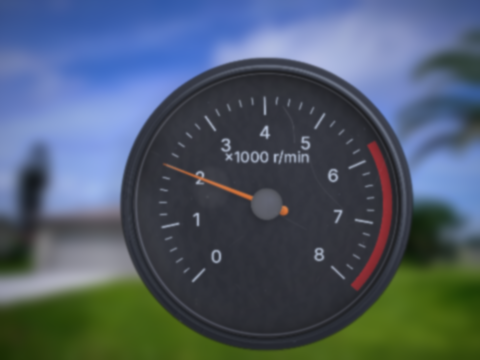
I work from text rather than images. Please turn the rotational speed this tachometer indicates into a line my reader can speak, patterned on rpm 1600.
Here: rpm 2000
